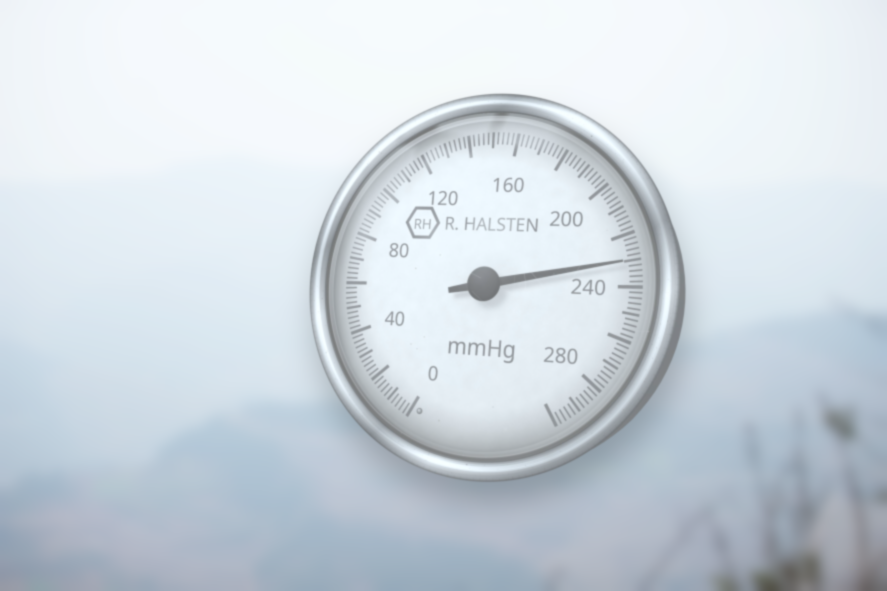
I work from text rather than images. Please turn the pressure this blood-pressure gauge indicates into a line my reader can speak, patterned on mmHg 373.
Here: mmHg 230
